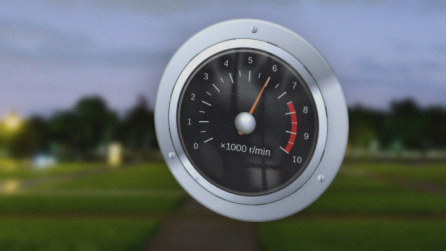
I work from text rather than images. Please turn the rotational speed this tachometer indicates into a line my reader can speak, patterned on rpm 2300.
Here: rpm 6000
